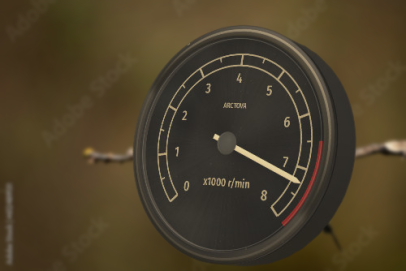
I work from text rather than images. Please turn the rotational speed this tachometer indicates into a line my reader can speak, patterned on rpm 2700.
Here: rpm 7250
